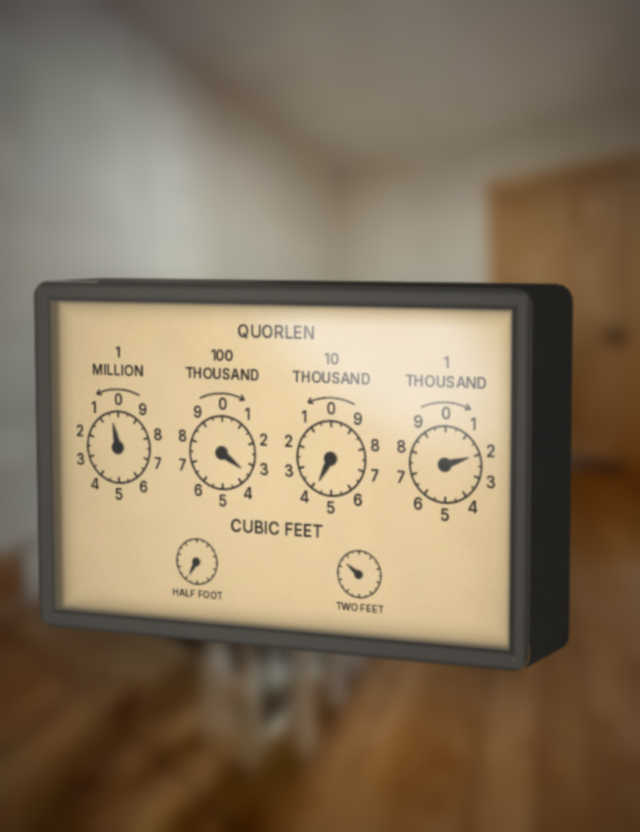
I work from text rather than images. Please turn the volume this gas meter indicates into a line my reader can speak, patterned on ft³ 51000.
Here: ft³ 34200
